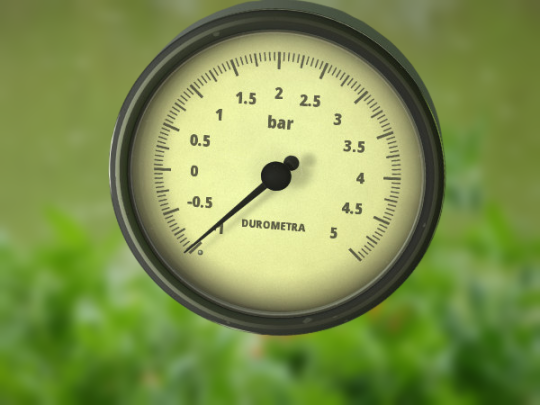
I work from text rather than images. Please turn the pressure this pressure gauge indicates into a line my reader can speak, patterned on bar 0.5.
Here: bar -0.95
